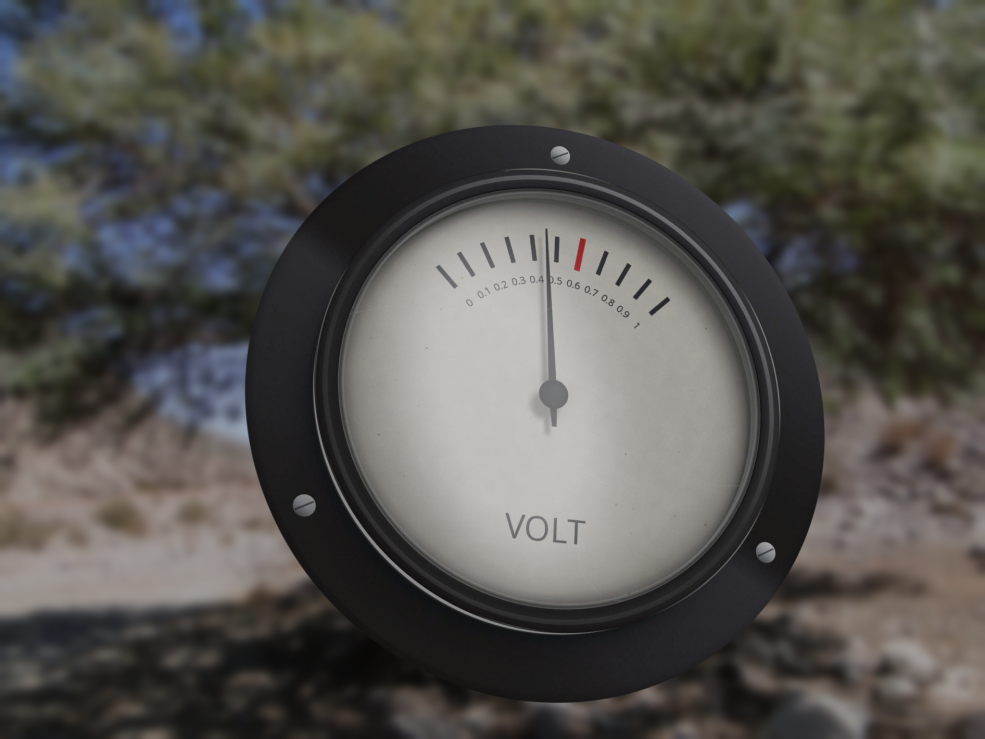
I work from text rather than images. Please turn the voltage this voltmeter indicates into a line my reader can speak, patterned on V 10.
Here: V 0.45
